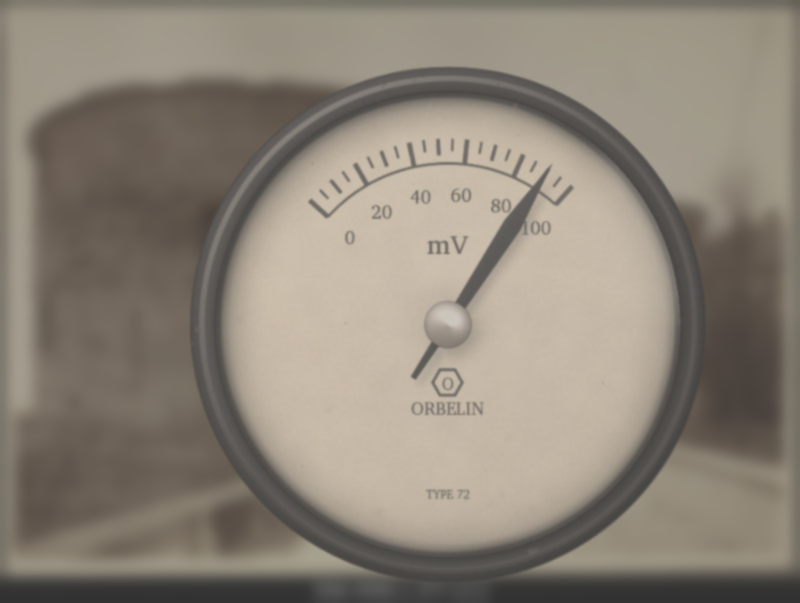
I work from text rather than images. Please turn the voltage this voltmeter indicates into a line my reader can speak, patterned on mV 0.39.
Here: mV 90
